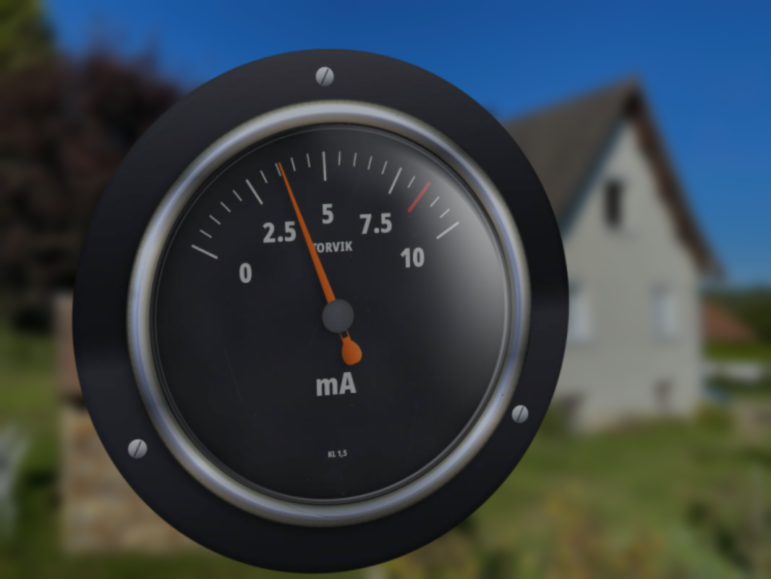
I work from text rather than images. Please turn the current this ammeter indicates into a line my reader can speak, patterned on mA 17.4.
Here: mA 3.5
